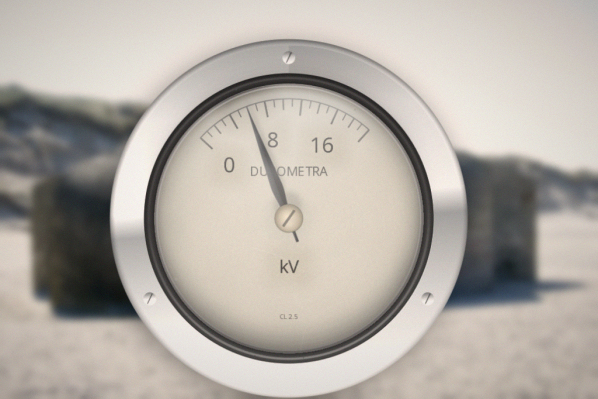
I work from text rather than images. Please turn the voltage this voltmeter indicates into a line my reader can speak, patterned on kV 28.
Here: kV 6
